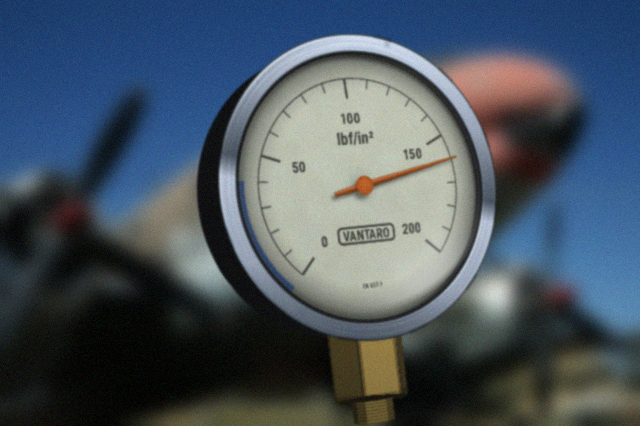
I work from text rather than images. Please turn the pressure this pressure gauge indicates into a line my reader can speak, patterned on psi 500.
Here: psi 160
